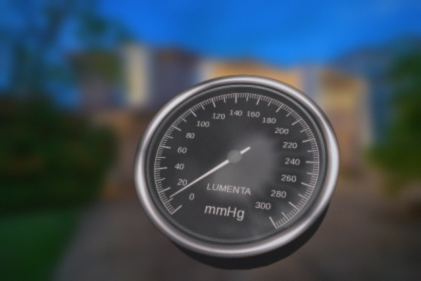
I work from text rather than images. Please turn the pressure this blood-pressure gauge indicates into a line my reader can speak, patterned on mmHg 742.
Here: mmHg 10
